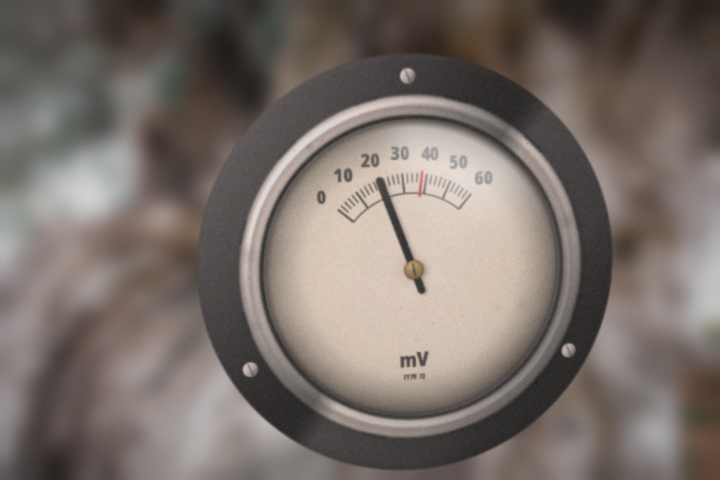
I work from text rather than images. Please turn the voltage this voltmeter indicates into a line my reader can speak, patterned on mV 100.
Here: mV 20
